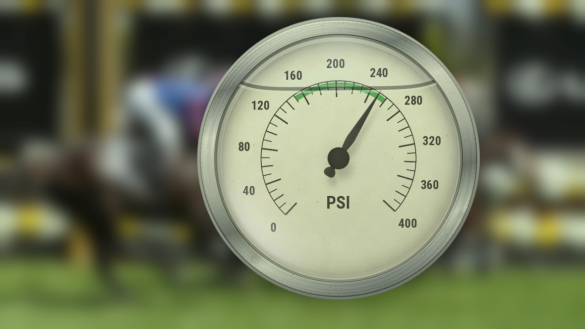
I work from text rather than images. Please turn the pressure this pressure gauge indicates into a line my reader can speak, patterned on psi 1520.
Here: psi 250
